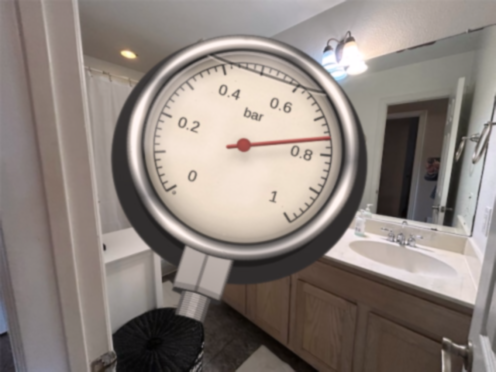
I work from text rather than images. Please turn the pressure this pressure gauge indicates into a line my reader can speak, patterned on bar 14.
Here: bar 0.76
